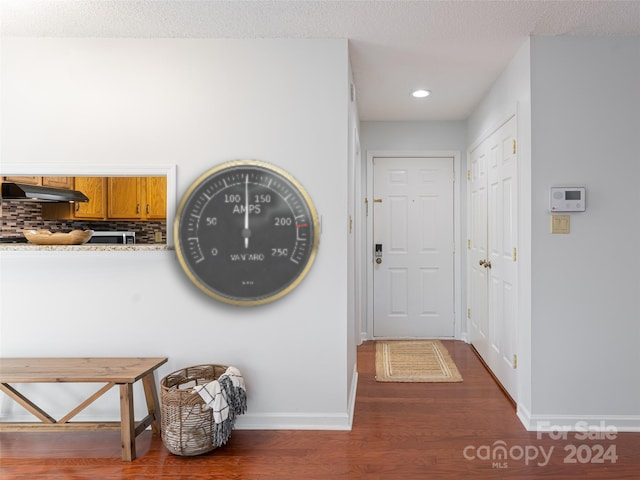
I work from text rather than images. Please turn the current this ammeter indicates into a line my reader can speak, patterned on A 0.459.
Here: A 125
